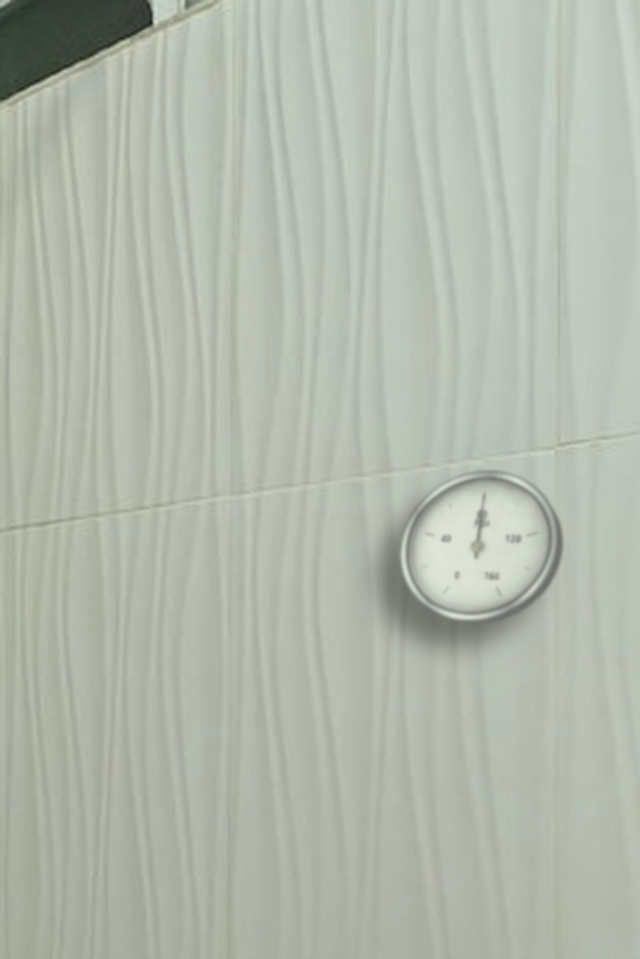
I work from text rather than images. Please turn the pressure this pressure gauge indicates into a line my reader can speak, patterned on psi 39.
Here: psi 80
